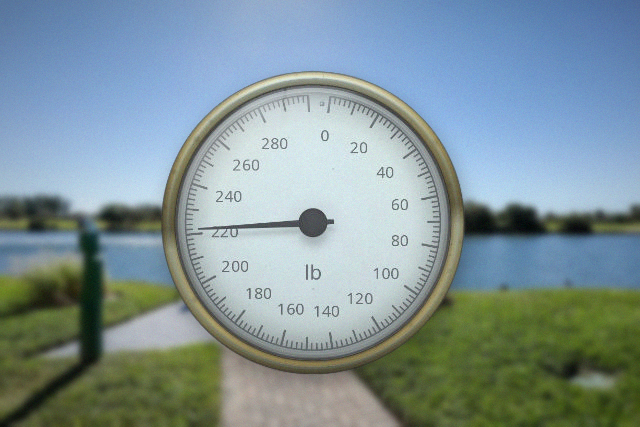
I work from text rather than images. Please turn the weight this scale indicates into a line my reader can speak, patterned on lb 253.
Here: lb 222
